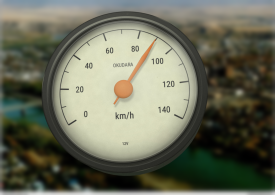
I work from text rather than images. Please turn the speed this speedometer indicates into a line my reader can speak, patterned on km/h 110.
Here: km/h 90
